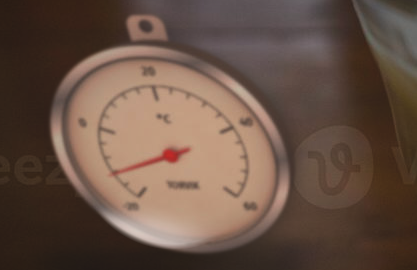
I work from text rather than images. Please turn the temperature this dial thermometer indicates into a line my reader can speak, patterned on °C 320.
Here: °C -12
